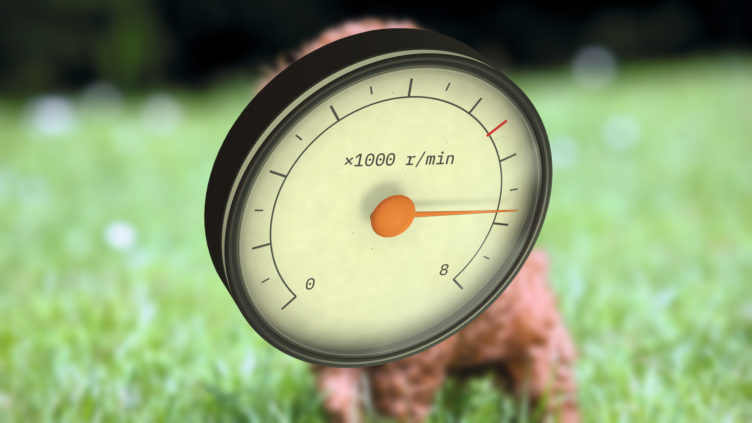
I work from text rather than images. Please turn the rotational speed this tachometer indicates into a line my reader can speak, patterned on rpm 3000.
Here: rpm 6750
